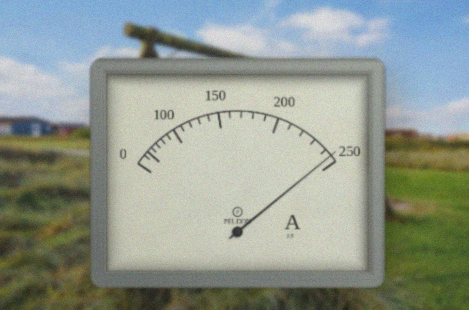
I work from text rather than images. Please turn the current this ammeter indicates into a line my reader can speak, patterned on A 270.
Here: A 245
